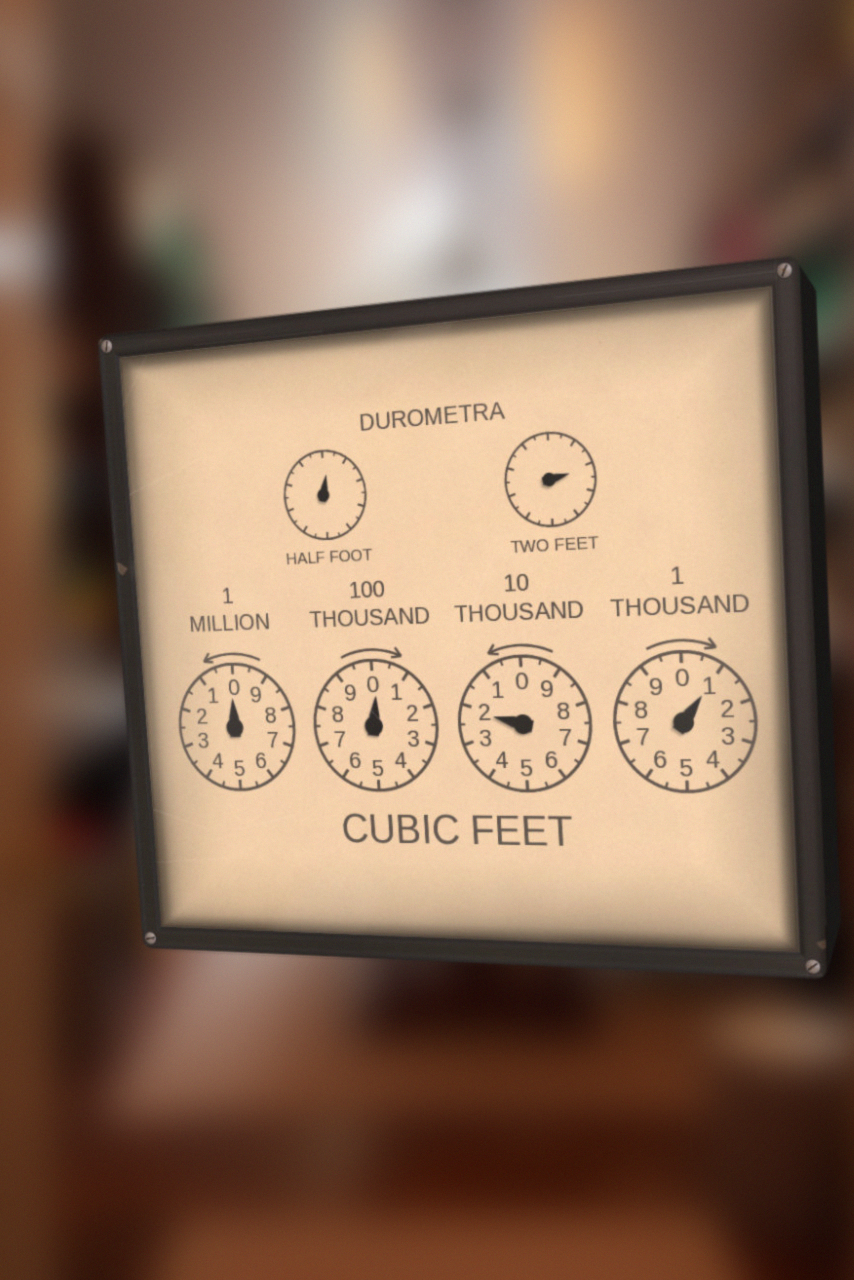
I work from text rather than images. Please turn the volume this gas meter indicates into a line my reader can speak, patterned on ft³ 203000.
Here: ft³ 2100
